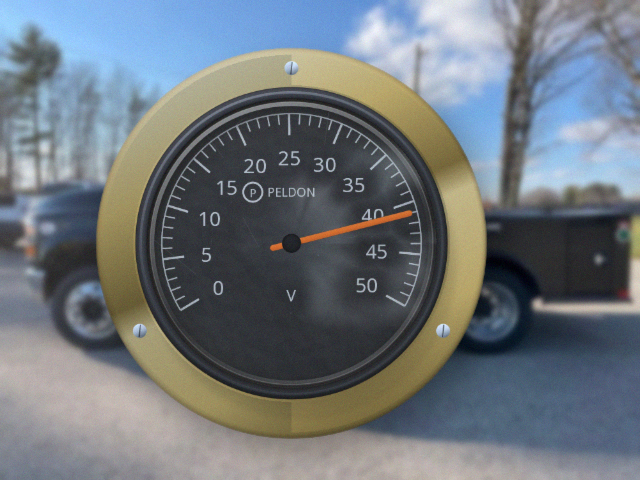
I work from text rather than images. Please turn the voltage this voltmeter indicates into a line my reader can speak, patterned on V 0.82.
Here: V 41
